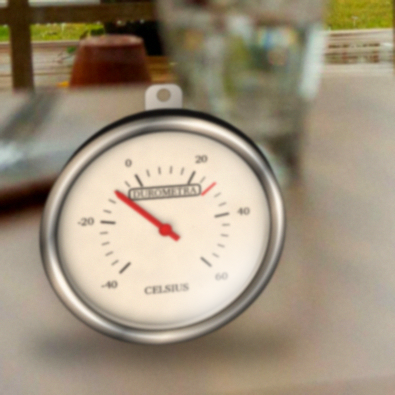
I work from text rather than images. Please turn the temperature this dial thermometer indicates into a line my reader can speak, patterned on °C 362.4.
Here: °C -8
